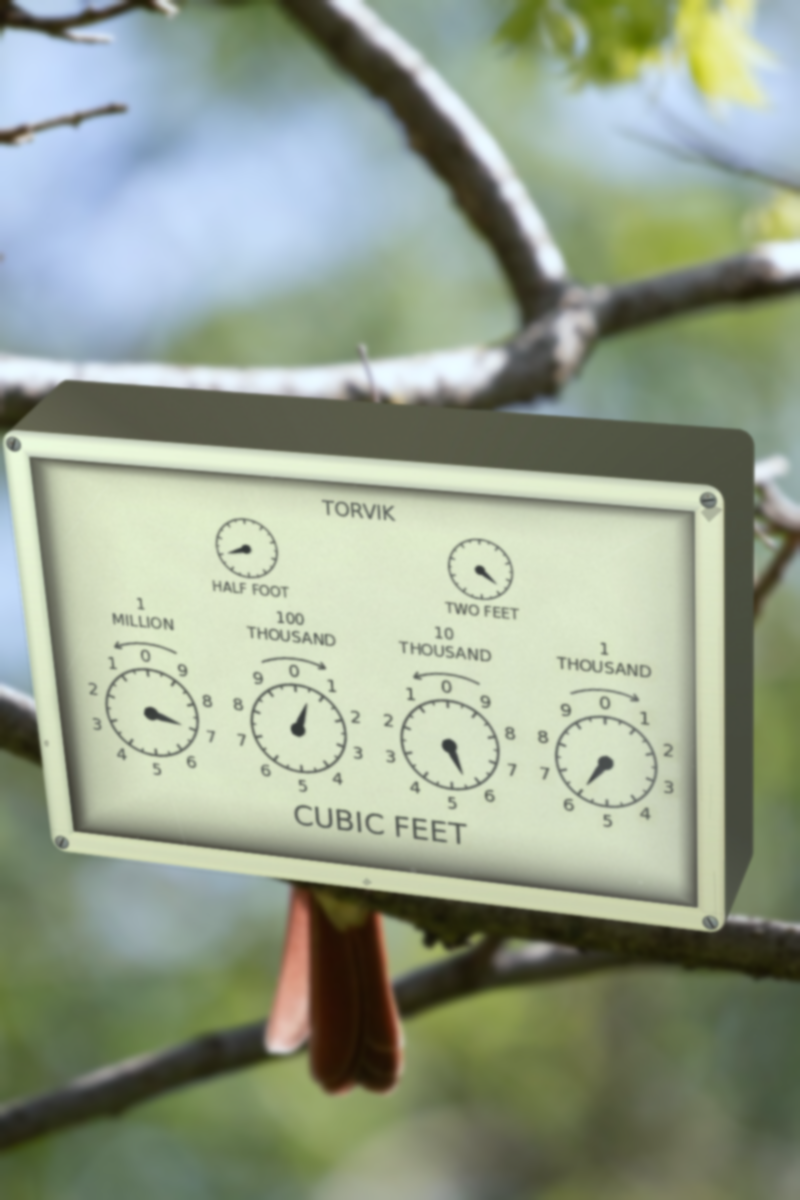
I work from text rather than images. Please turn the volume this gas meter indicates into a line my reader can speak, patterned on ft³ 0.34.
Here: ft³ 705600
